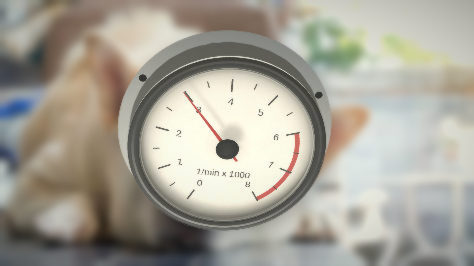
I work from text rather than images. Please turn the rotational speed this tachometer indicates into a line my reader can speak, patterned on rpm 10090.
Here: rpm 3000
